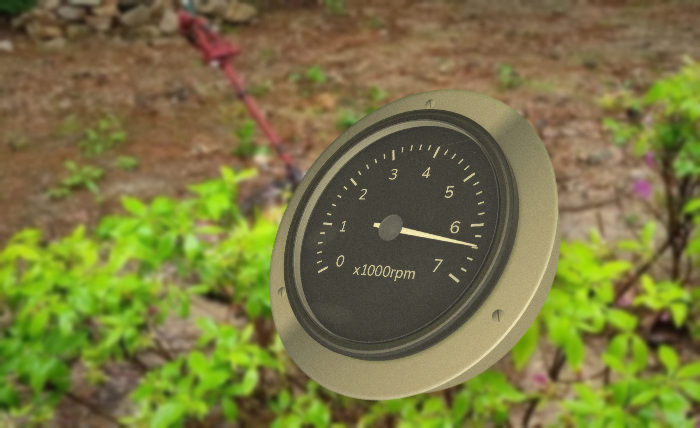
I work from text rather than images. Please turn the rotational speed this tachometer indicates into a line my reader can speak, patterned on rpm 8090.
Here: rpm 6400
